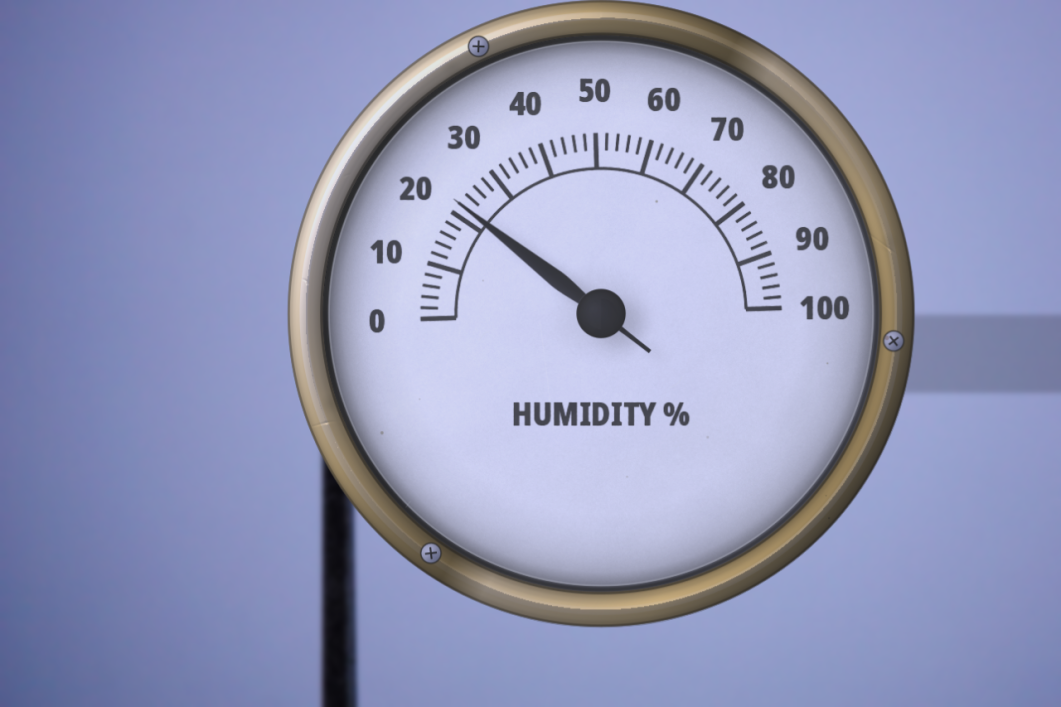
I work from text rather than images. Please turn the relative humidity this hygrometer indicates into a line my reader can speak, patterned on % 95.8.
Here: % 22
